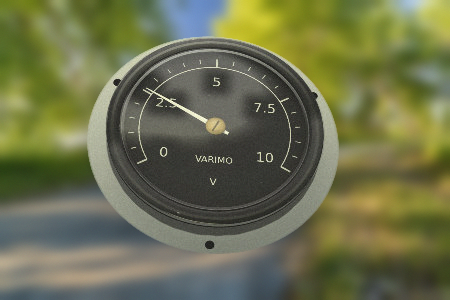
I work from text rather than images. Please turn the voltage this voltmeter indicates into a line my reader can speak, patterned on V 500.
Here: V 2.5
